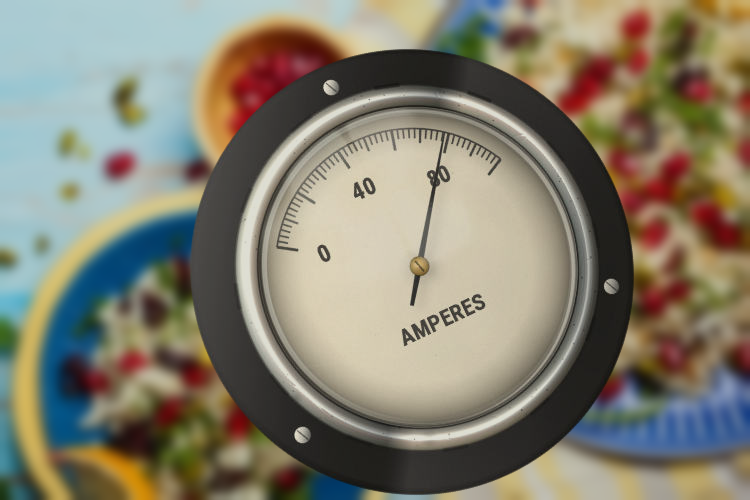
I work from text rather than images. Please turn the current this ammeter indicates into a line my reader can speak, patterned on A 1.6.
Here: A 78
